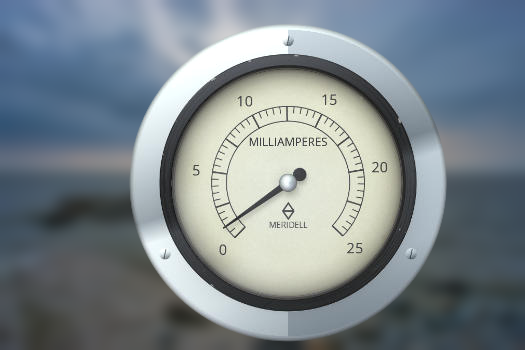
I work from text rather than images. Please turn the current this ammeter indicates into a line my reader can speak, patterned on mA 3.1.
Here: mA 1
